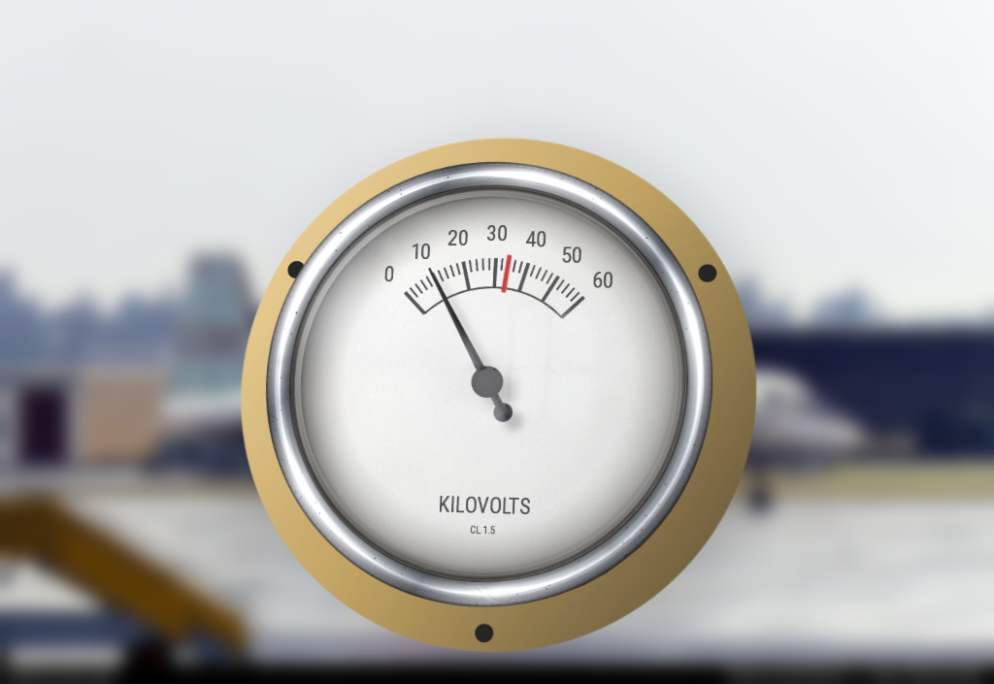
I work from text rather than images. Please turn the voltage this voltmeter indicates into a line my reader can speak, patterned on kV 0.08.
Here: kV 10
